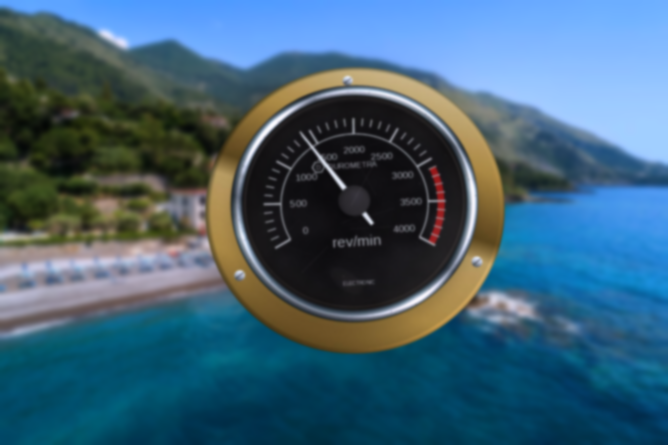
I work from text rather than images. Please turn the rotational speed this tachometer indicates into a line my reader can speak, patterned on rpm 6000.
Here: rpm 1400
